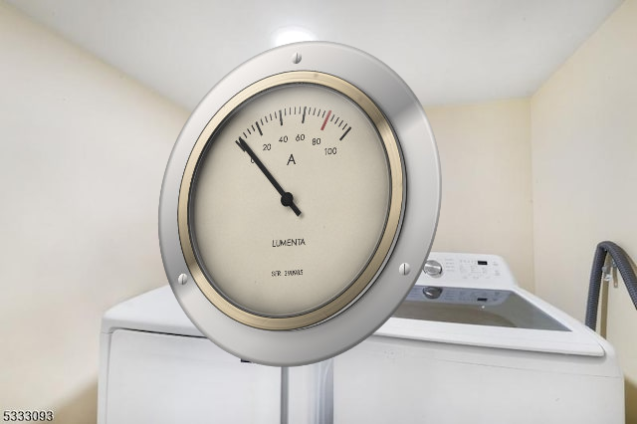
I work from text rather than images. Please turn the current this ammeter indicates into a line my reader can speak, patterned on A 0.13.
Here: A 4
